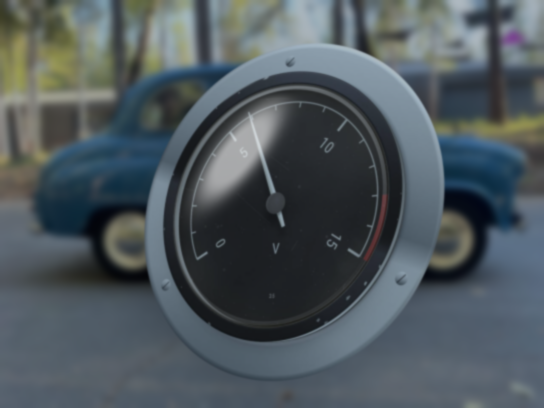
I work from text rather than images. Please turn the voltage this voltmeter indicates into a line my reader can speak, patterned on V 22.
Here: V 6
